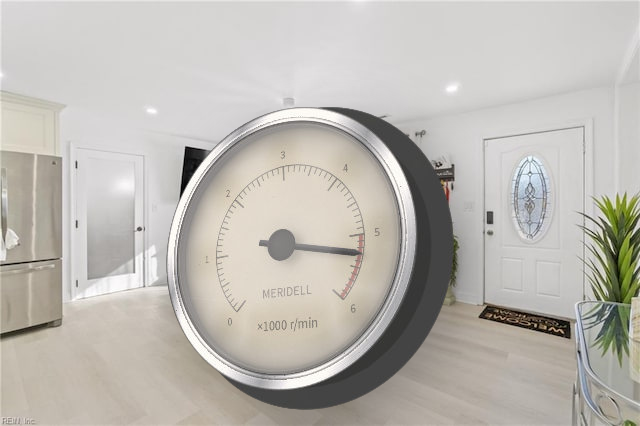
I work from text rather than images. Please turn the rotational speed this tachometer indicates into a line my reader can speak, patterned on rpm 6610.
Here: rpm 5300
